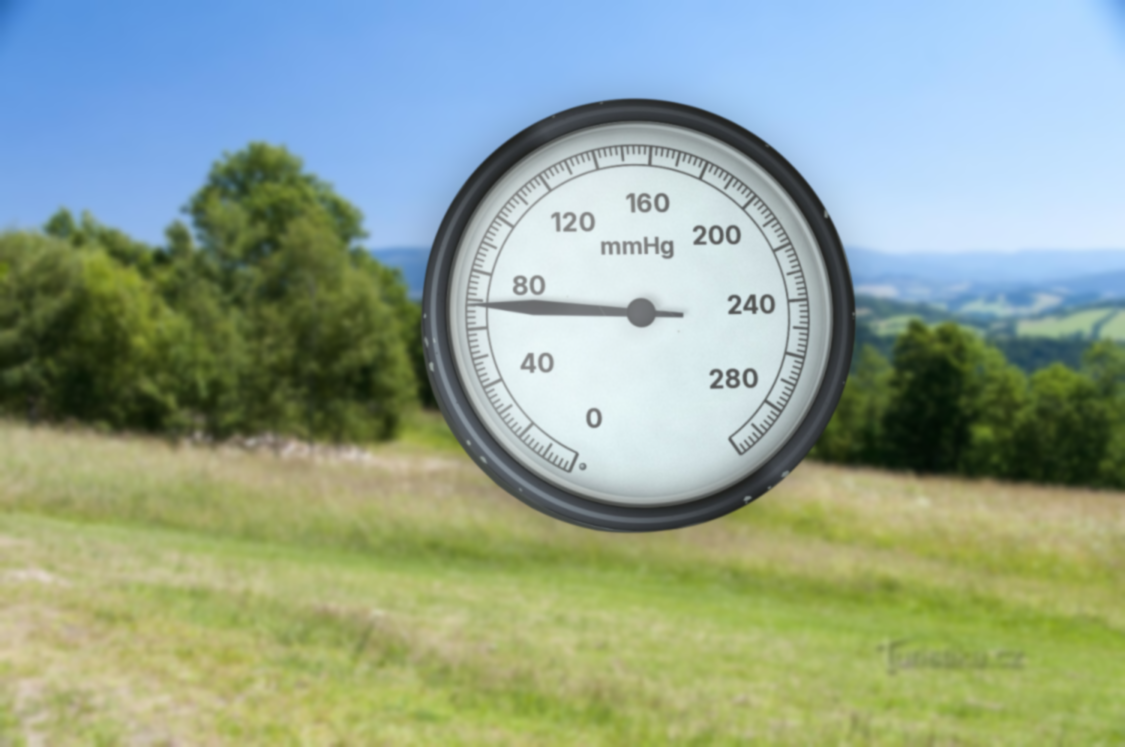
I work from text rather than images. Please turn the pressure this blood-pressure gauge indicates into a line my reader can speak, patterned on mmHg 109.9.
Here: mmHg 68
